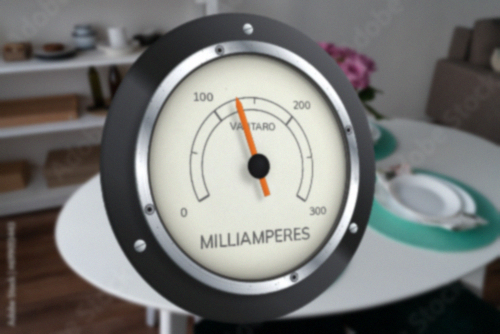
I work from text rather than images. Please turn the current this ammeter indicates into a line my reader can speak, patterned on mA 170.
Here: mA 125
